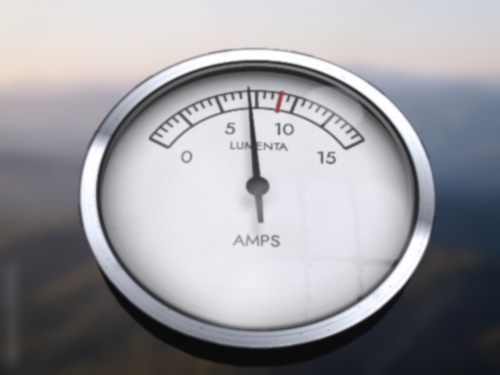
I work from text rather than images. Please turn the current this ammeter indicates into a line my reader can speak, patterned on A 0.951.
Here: A 7
